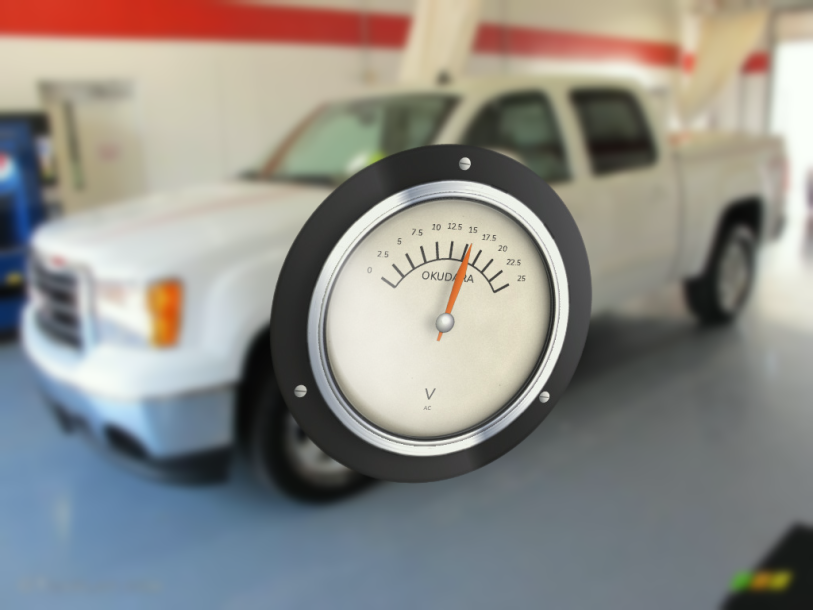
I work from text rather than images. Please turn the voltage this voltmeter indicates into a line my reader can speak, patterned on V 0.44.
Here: V 15
